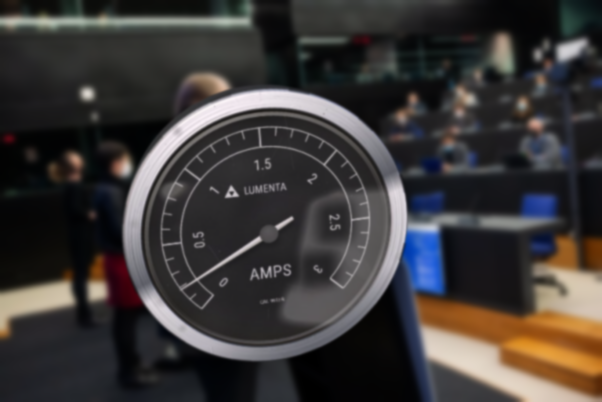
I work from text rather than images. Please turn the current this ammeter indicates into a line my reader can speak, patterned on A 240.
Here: A 0.2
